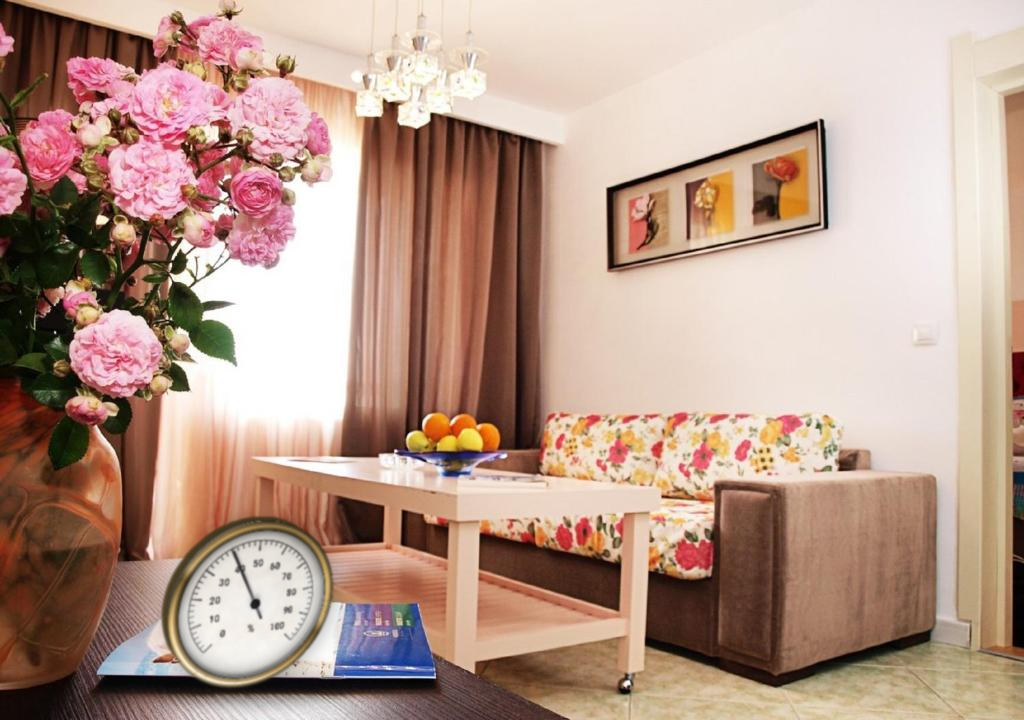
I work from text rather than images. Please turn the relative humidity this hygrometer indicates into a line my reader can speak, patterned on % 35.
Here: % 40
